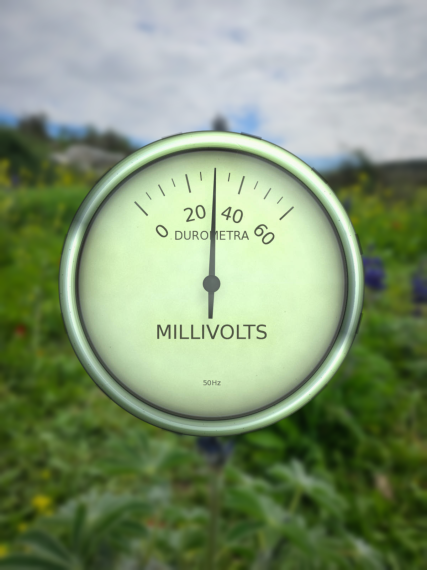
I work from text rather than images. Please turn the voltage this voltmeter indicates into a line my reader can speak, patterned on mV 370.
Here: mV 30
